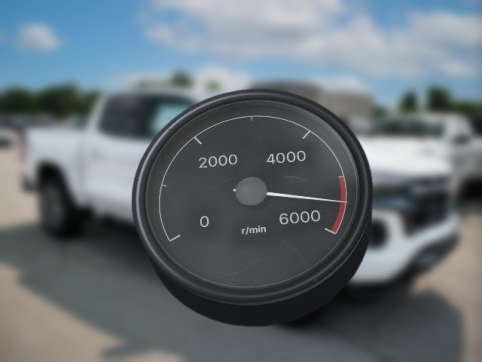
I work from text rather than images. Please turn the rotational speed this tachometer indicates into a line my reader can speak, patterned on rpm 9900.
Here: rpm 5500
